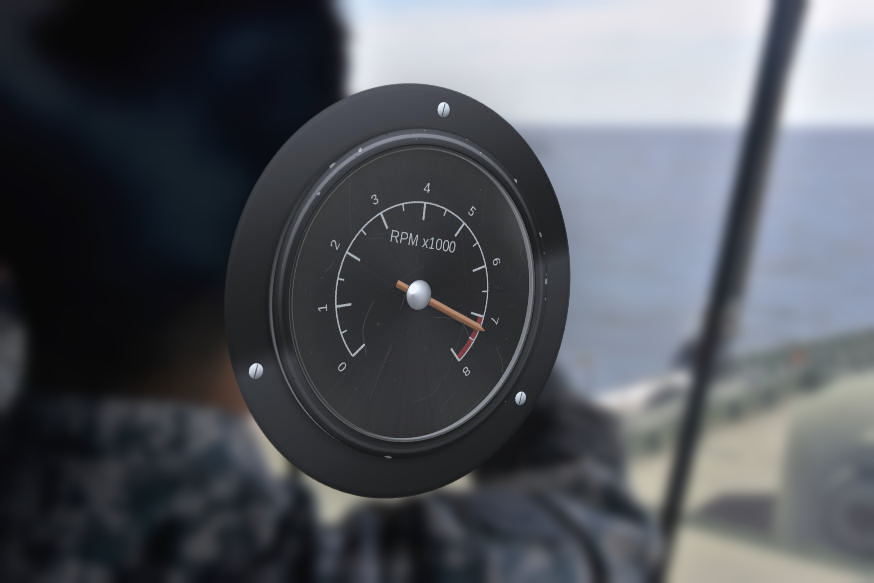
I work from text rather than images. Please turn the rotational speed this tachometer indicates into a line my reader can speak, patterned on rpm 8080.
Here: rpm 7250
